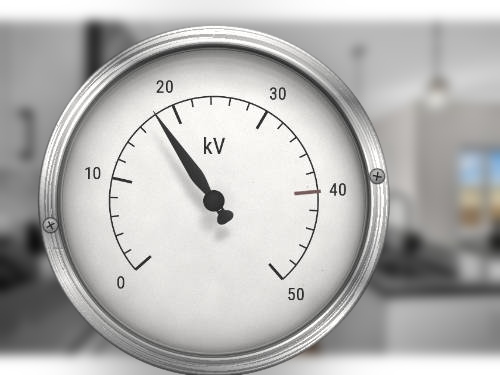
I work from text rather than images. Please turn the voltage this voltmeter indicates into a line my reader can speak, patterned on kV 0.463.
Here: kV 18
